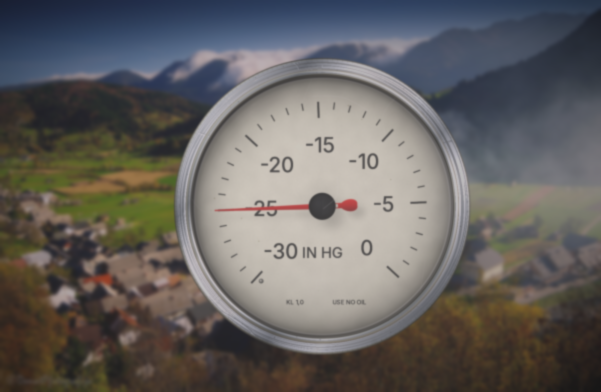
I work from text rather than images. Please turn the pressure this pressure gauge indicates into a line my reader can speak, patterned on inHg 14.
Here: inHg -25
